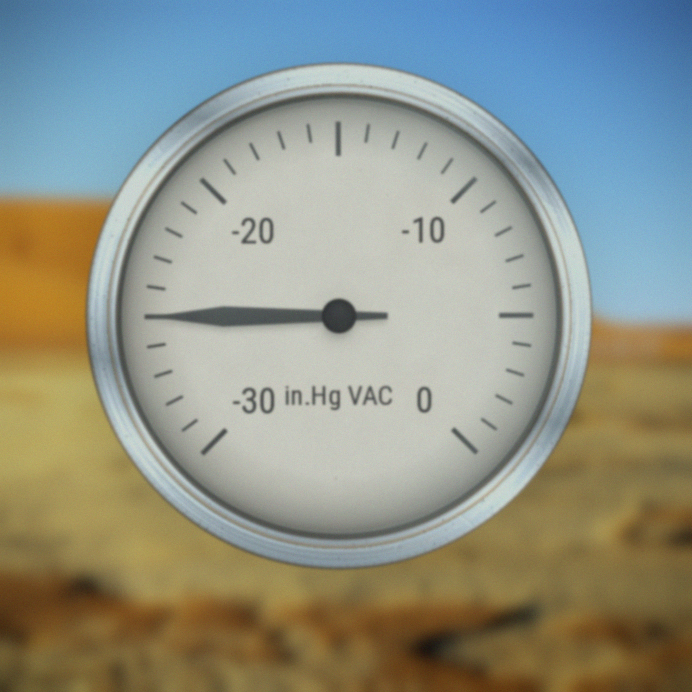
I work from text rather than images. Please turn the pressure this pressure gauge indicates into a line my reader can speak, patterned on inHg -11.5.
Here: inHg -25
